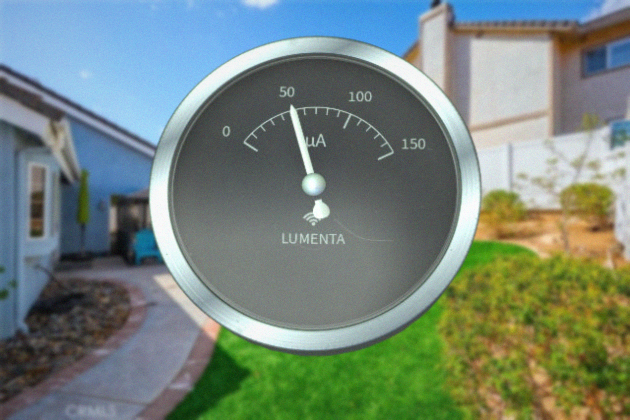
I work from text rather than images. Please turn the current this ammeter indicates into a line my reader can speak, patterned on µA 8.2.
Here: µA 50
